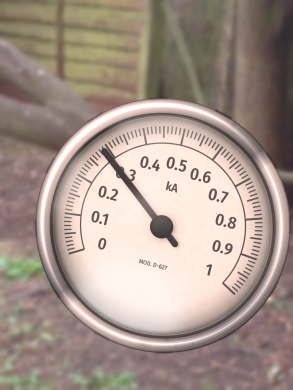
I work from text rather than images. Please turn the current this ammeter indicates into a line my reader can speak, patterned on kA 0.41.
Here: kA 0.29
